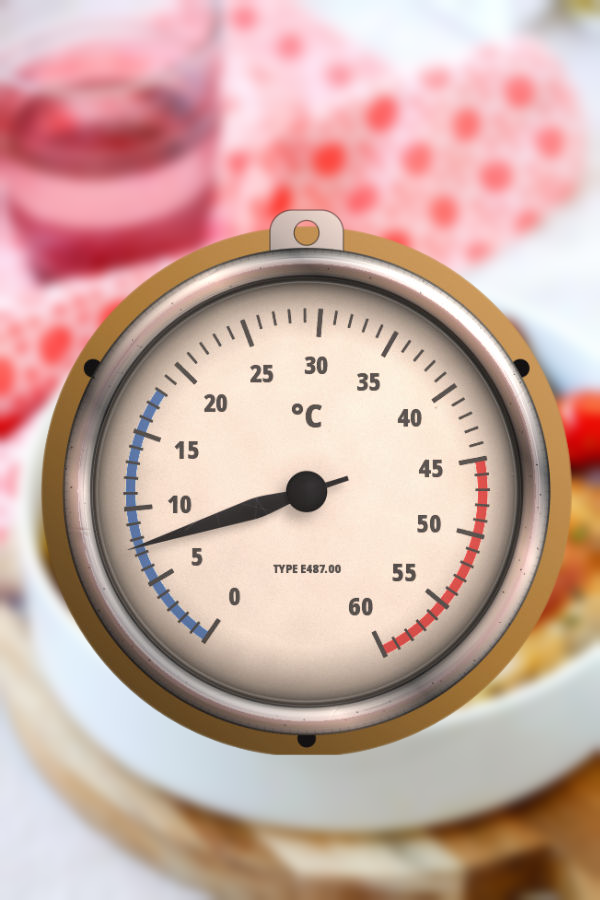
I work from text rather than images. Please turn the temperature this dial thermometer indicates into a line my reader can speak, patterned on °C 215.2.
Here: °C 7.5
